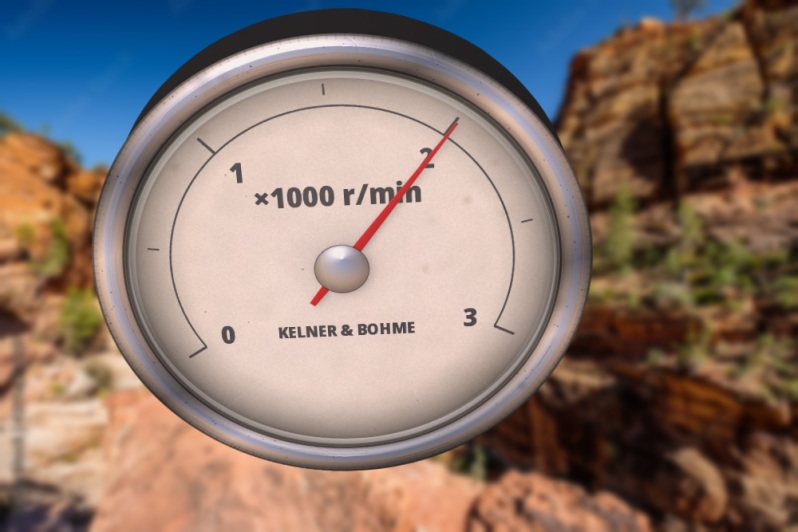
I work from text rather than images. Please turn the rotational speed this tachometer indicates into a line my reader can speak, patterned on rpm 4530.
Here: rpm 2000
